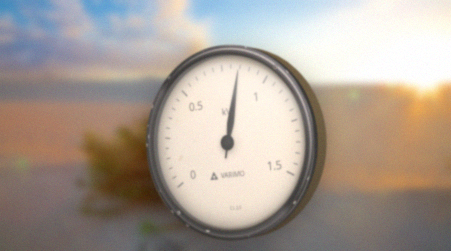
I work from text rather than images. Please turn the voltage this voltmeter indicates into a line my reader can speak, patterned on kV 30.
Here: kV 0.85
